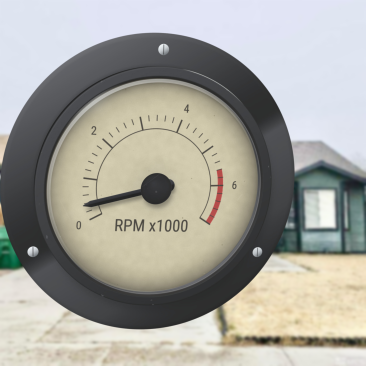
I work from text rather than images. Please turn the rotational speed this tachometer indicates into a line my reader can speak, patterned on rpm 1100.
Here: rpm 400
